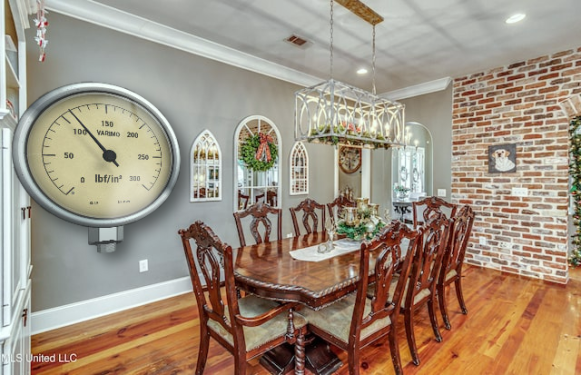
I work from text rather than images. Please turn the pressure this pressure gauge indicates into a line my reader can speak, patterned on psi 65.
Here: psi 110
